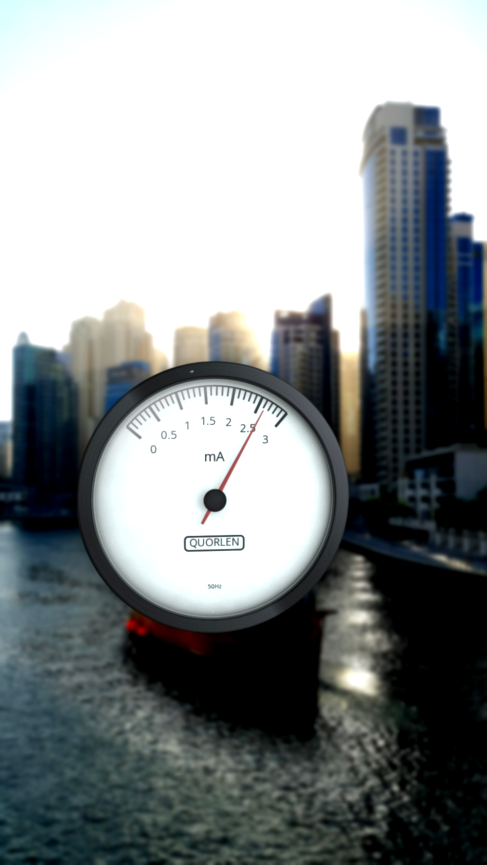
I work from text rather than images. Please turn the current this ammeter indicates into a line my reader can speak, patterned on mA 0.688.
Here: mA 2.6
